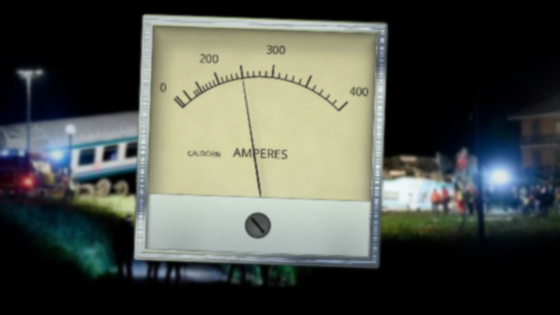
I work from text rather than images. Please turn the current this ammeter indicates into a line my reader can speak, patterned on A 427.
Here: A 250
